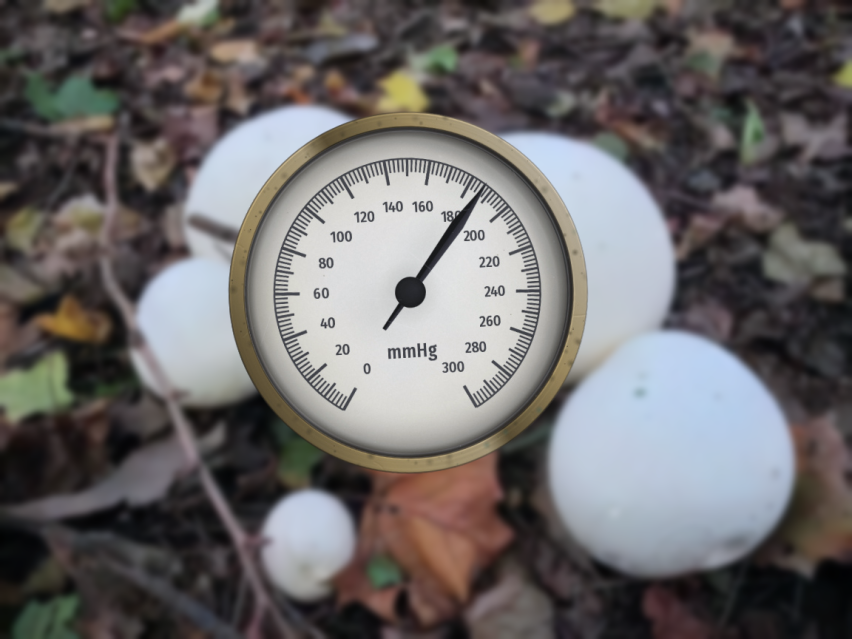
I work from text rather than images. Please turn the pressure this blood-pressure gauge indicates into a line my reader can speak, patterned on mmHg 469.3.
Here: mmHg 186
